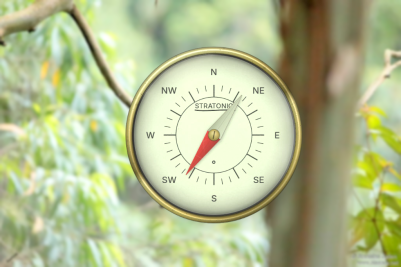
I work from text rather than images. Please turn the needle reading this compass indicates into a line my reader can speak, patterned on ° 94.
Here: ° 215
